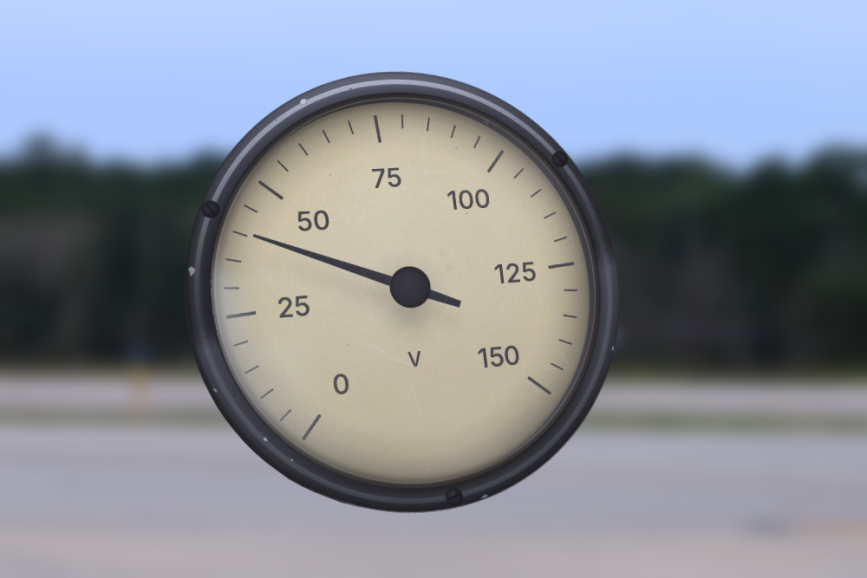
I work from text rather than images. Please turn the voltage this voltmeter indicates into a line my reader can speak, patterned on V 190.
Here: V 40
